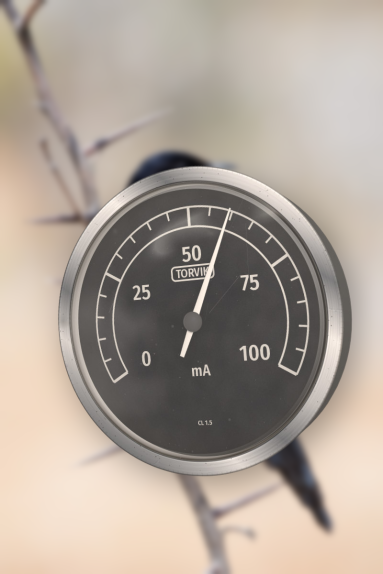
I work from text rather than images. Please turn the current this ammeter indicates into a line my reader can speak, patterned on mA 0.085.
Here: mA 60
